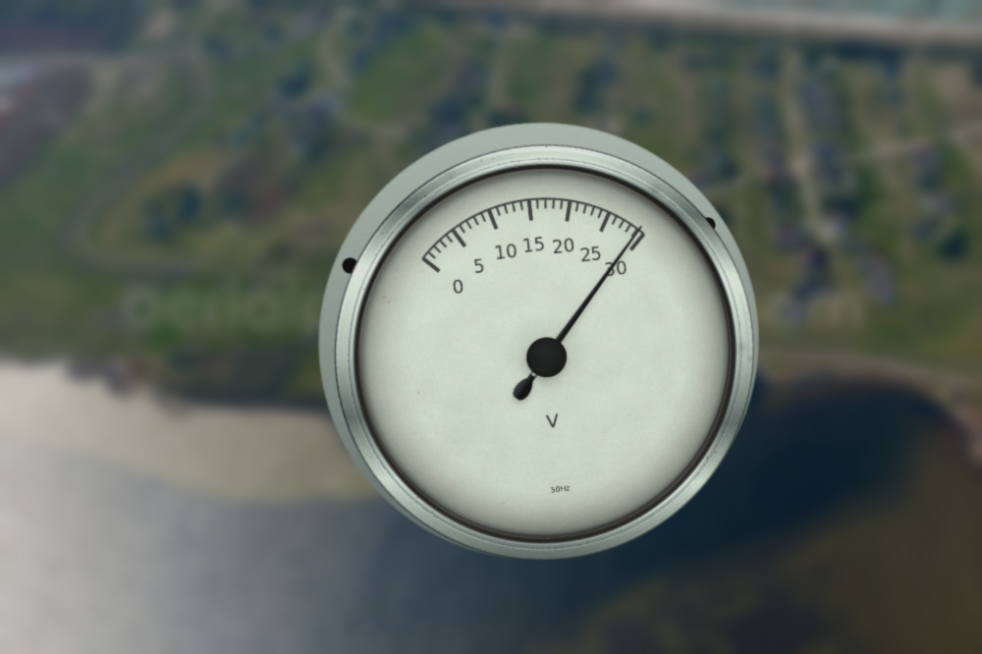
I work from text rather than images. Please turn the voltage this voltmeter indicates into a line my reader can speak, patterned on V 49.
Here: V 29
